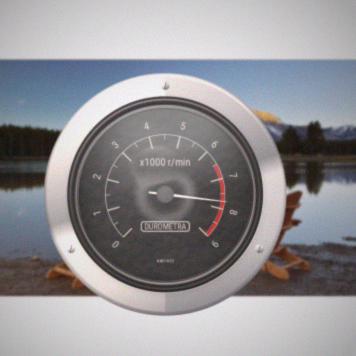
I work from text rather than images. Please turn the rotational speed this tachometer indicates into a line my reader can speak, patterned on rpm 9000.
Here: rpm 7750
